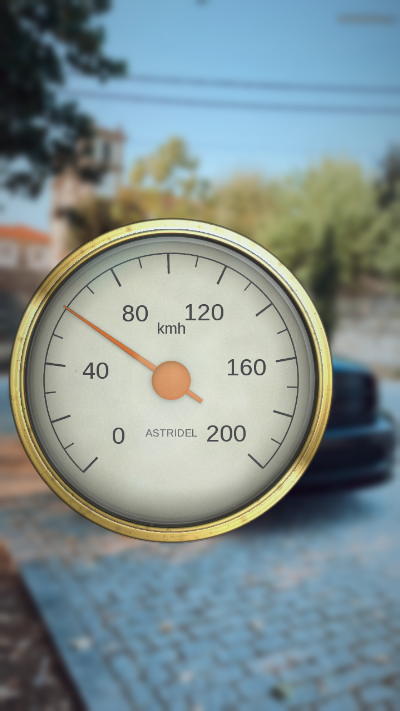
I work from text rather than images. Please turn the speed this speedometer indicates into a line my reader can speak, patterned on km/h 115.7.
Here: km/h 60
